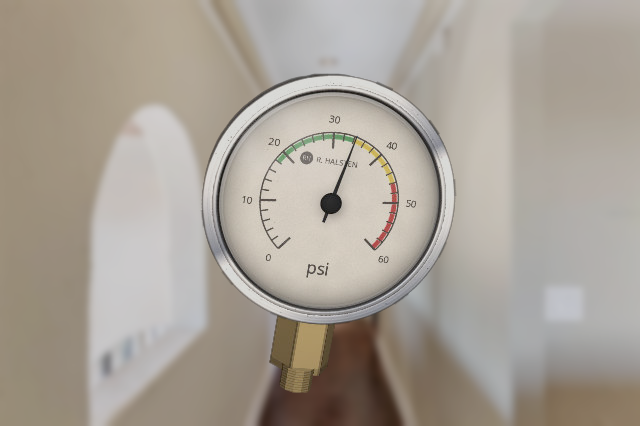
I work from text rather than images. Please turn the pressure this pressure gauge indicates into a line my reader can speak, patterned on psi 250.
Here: psi 34
